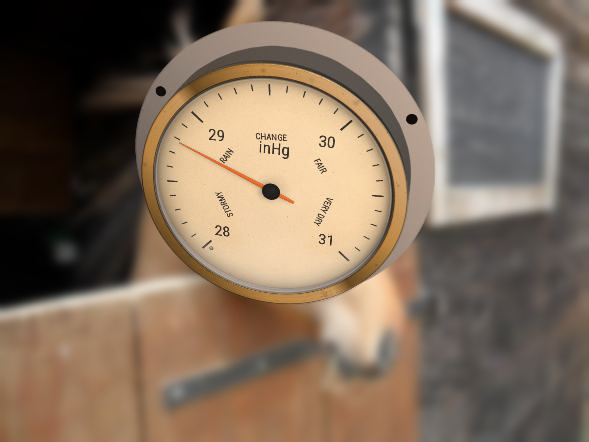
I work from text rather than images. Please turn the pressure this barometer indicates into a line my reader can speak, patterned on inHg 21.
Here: inHg 28.8
